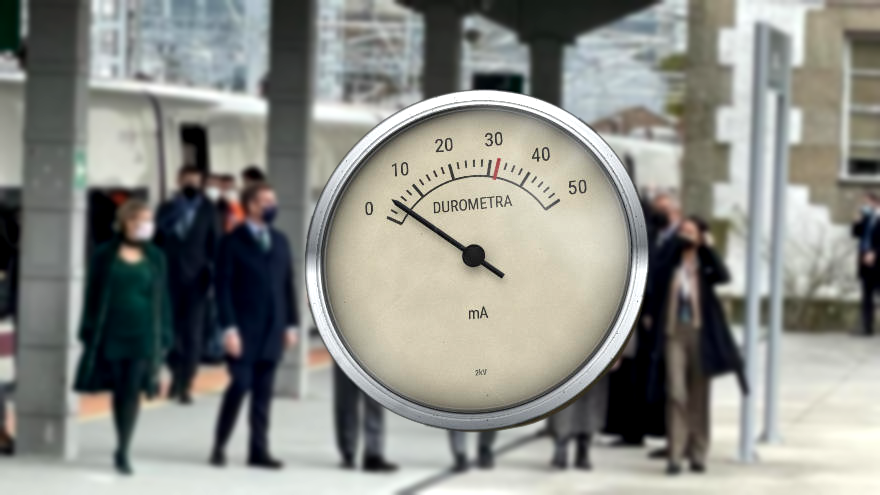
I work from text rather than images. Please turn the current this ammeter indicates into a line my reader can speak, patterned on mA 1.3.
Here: mA 4
